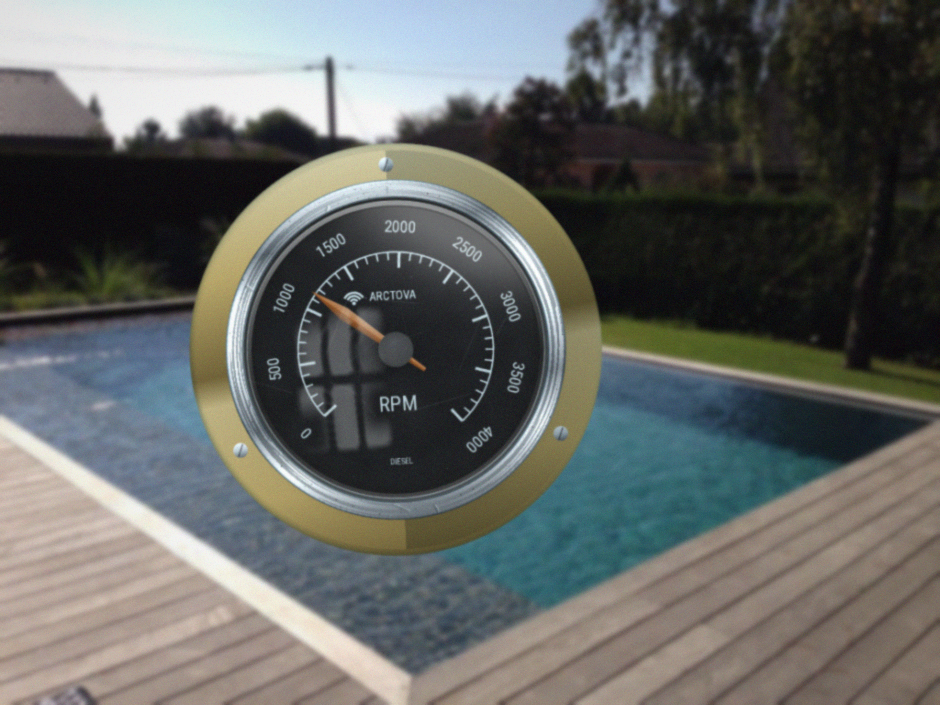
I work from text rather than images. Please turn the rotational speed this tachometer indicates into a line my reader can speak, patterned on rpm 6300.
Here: rpm 1150
